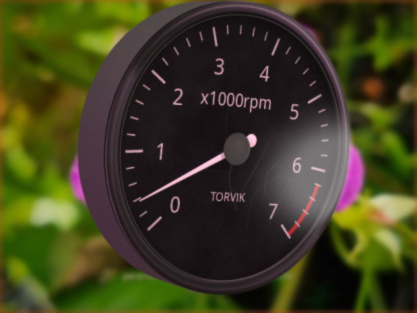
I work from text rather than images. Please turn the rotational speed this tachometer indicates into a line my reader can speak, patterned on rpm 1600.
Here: rpm 400
